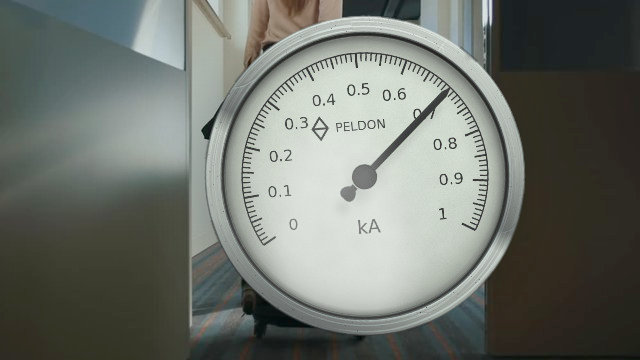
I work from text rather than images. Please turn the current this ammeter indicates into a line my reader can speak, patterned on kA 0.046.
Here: kA 0.7
